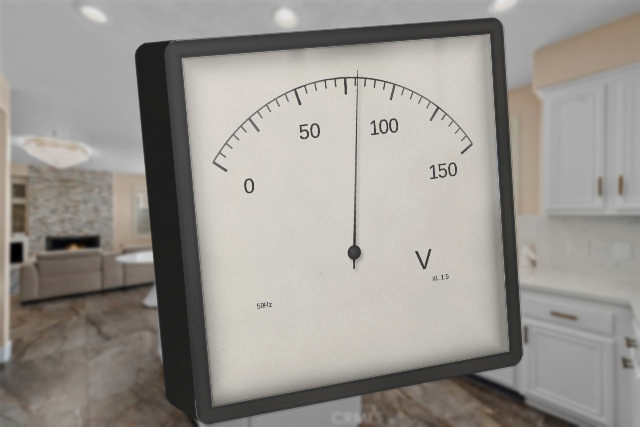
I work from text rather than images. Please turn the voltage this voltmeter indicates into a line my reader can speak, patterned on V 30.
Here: V 80
